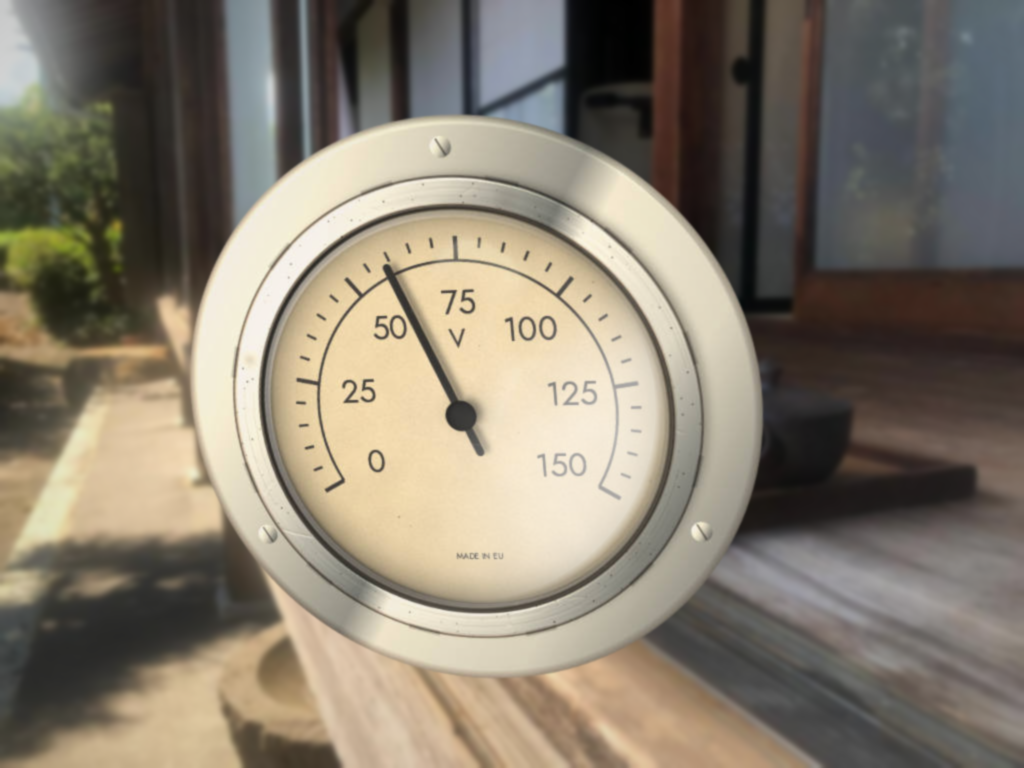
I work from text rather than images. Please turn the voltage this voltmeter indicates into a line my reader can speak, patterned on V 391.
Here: V 60
